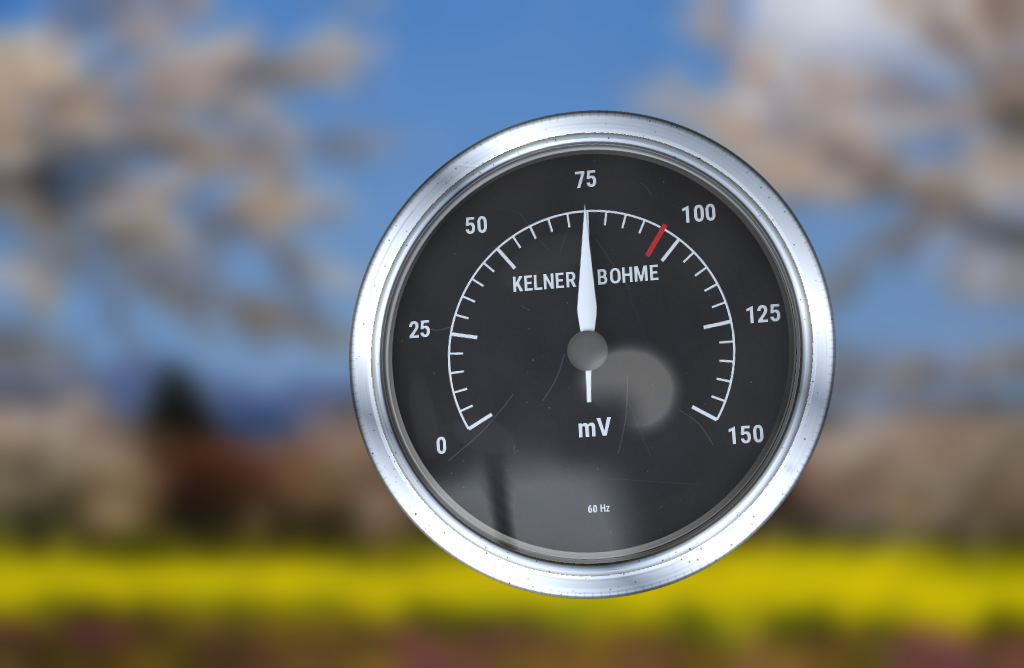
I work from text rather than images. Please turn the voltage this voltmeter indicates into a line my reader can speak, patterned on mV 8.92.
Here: mV 75
